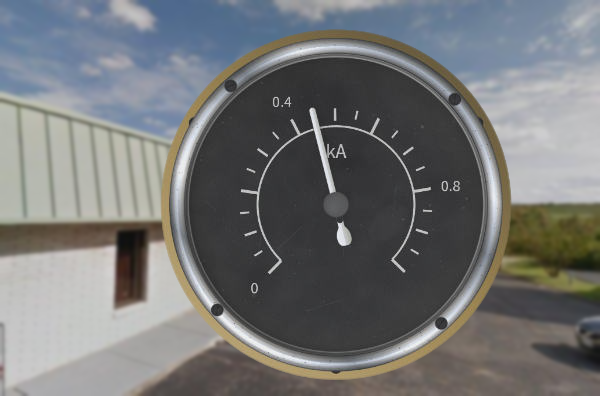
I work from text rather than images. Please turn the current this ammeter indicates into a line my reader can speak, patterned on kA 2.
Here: kA 0.45
